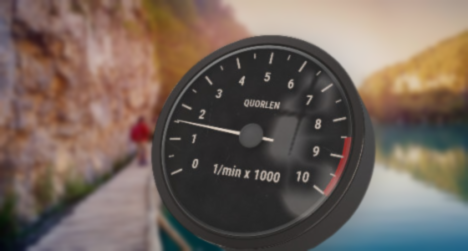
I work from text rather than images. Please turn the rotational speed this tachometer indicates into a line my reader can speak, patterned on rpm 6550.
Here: rpm 1500
